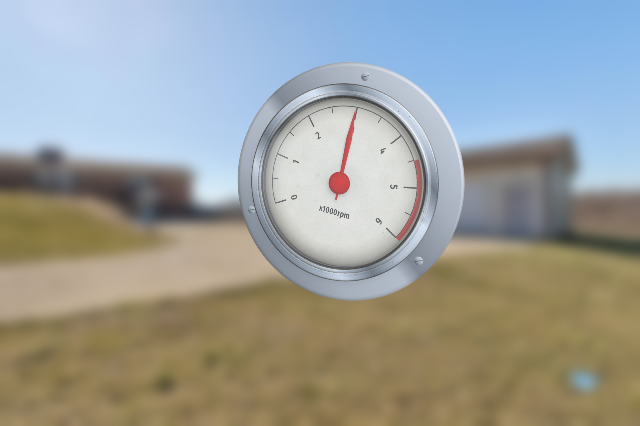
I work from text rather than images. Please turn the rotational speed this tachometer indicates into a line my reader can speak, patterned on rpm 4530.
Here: rpm 3000
